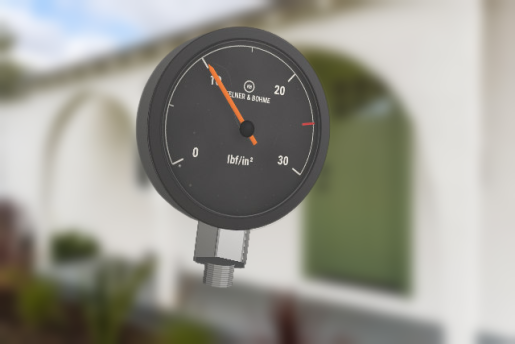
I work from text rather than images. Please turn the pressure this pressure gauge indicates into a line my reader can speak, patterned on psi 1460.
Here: psi 10
